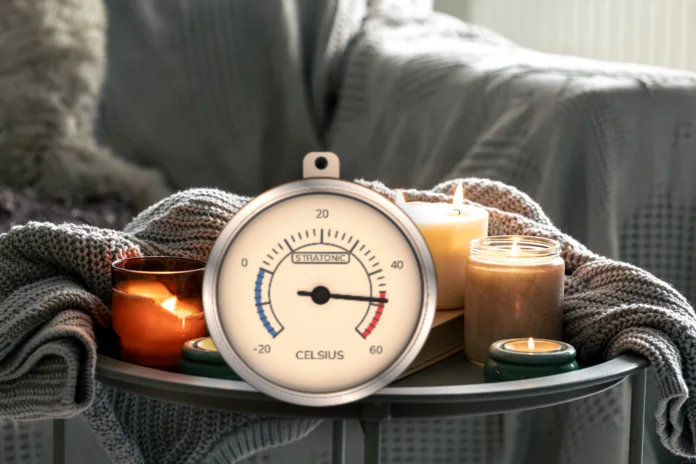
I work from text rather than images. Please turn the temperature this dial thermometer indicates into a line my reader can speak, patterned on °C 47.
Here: °C 48
